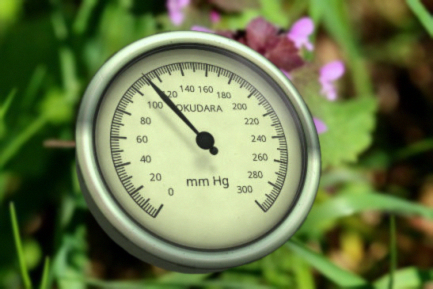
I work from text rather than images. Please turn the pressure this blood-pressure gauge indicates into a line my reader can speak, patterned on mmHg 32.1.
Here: mmHg 110
